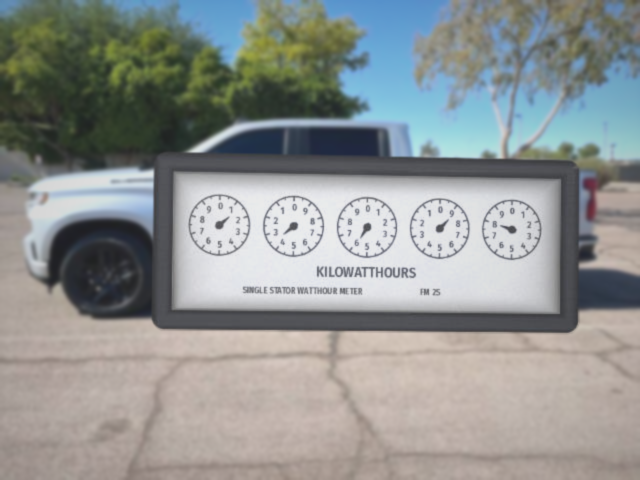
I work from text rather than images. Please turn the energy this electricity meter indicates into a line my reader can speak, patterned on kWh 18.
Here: kWh 13588
